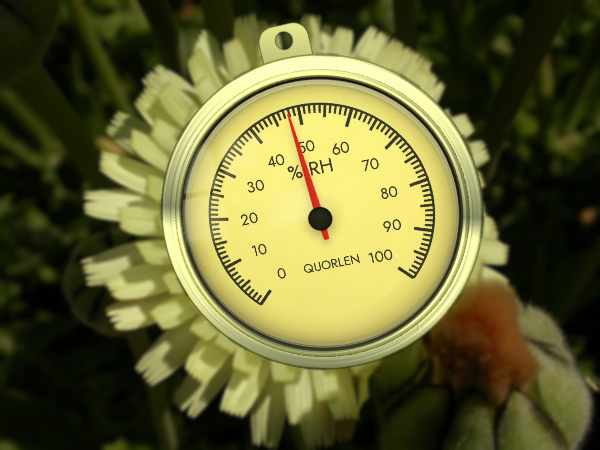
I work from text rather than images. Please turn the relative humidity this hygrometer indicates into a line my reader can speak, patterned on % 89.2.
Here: % 48
